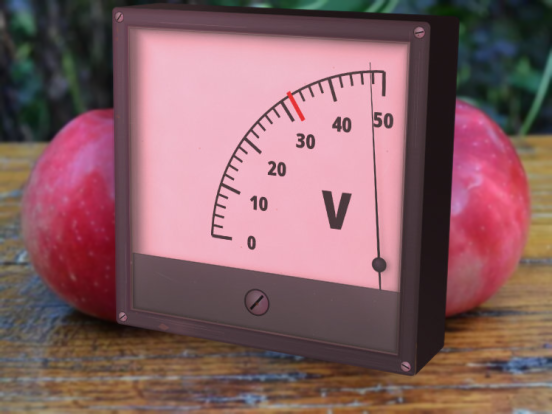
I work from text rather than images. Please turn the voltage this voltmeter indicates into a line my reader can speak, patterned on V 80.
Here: V 48
